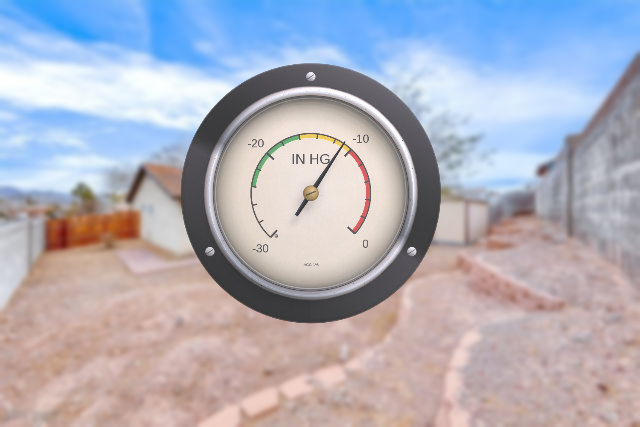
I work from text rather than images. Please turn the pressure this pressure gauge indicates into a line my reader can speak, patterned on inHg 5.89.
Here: inHg -11
